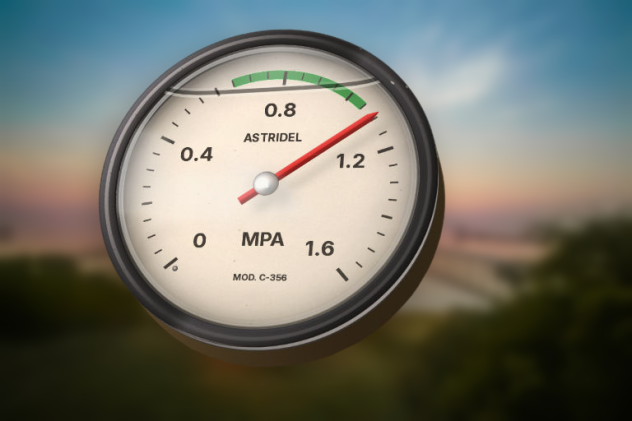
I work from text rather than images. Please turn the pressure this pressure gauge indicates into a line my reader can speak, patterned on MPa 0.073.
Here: MPa 1.1
